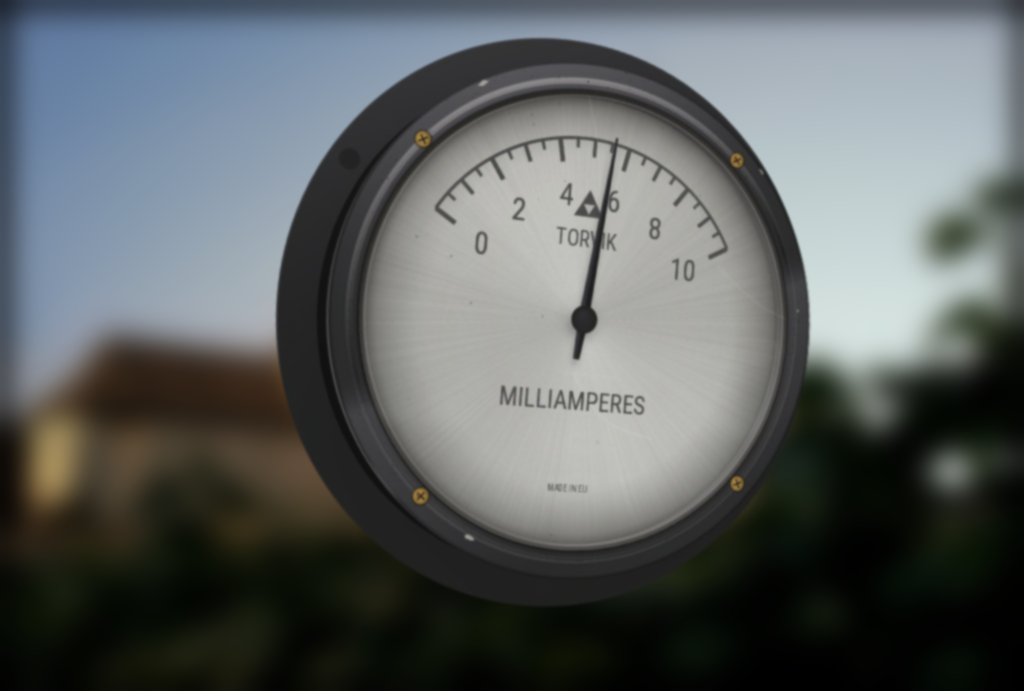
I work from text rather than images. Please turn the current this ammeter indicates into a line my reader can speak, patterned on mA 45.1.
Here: mA 5.5
